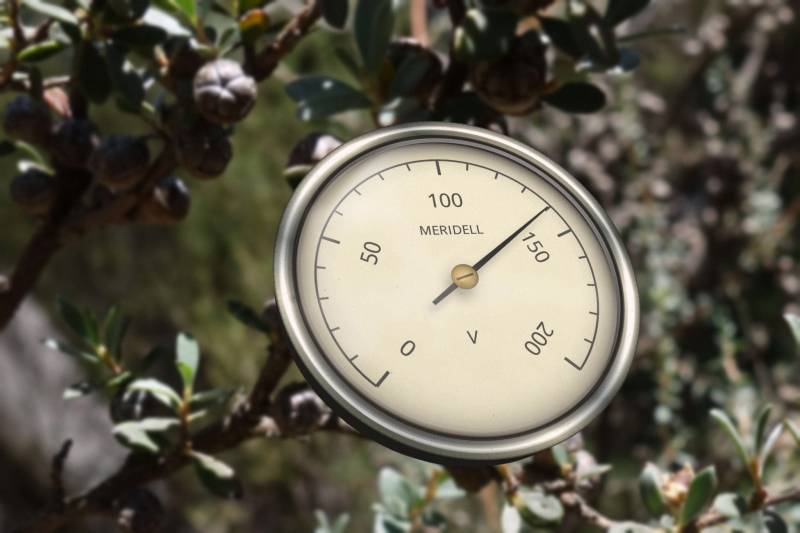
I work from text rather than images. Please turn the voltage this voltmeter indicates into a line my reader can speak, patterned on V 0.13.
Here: V 140
